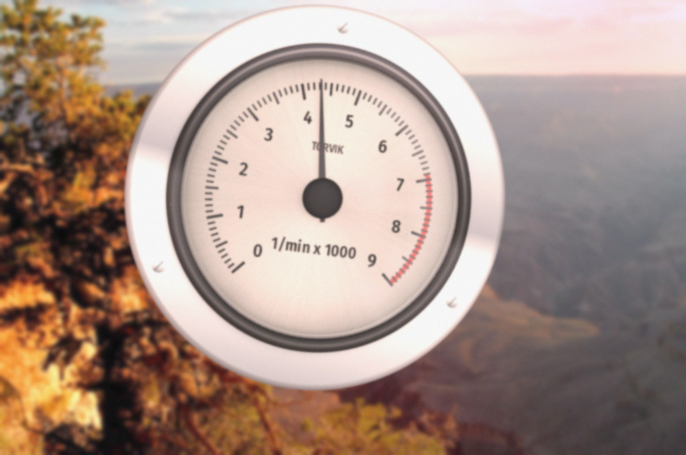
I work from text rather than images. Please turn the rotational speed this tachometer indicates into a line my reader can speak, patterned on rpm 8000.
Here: rpm 4300
